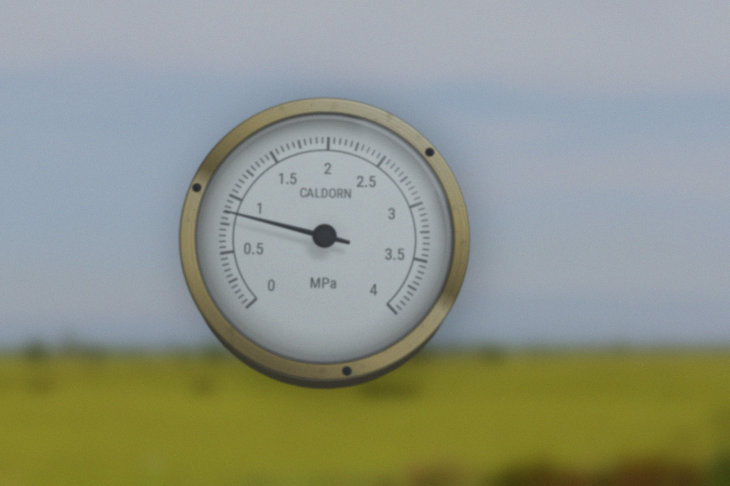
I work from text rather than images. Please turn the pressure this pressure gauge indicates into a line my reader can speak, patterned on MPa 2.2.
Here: MPa 0.85
